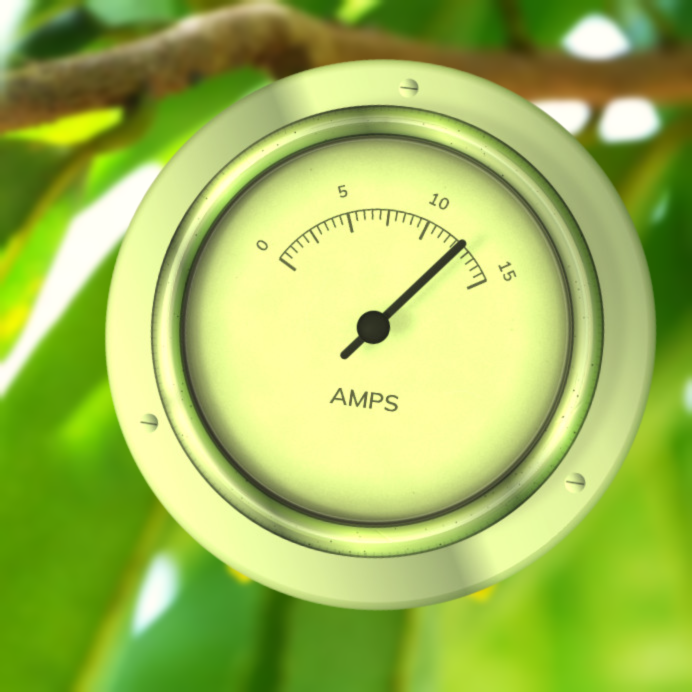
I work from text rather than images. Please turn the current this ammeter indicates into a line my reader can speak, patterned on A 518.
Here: A 12.5
